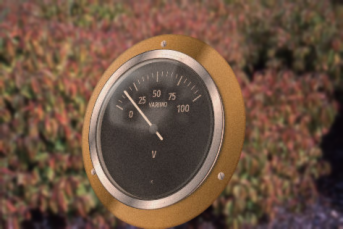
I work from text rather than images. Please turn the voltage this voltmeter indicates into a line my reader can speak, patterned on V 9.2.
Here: V 15
